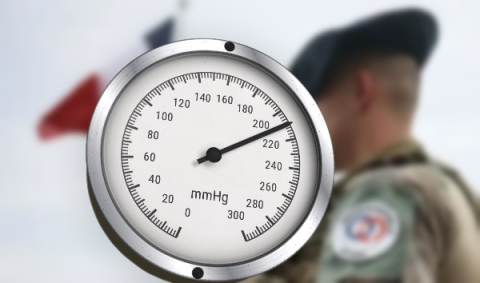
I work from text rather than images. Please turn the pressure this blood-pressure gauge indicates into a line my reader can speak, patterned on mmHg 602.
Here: mmHg 210
